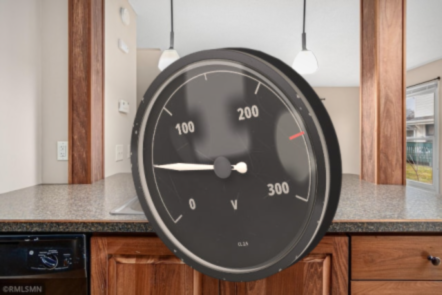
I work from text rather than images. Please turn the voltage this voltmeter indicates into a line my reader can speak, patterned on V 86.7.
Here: V 50
